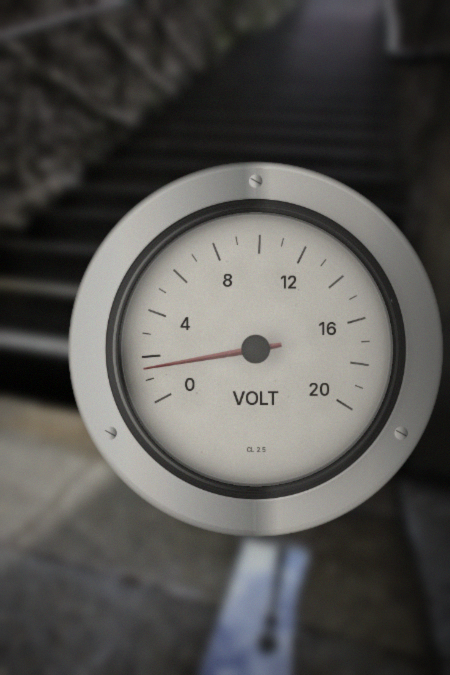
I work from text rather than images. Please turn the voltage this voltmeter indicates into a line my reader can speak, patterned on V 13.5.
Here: V 1.5
